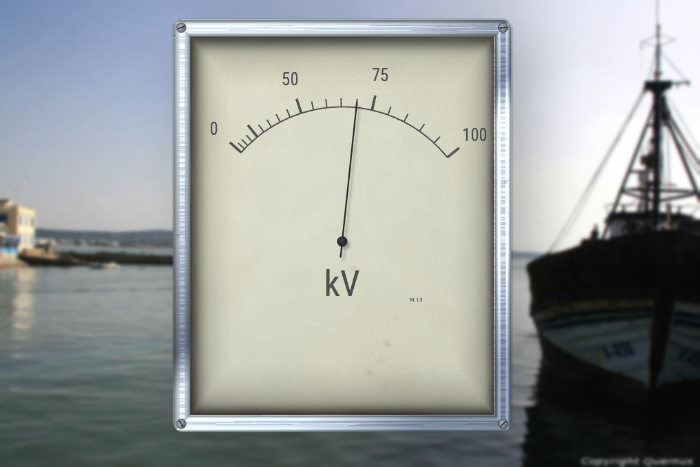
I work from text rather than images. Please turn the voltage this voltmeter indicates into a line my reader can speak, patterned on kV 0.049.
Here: kV 70
